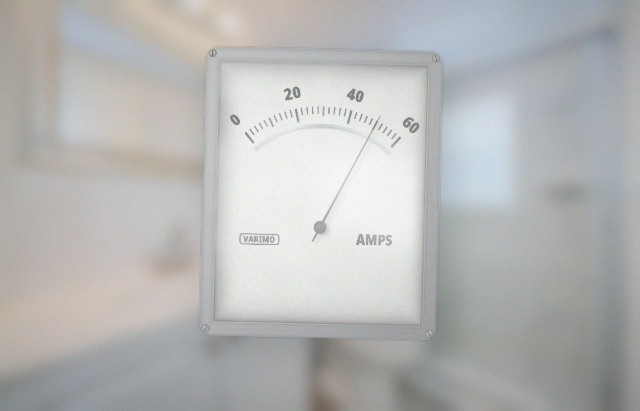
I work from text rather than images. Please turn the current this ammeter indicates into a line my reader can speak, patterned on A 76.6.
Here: A 50
